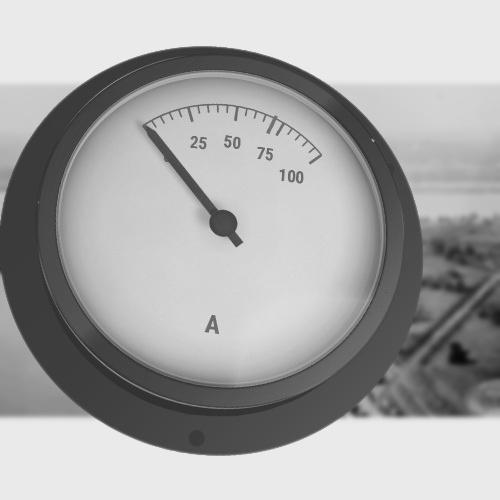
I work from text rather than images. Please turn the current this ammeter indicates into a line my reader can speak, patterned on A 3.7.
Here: A 0
